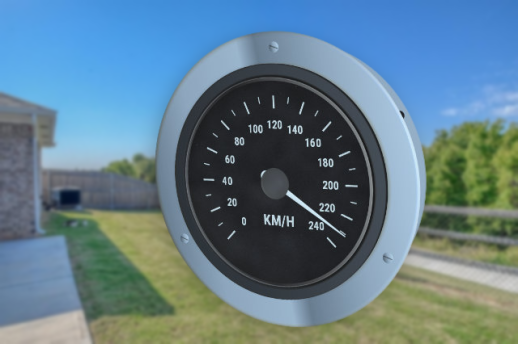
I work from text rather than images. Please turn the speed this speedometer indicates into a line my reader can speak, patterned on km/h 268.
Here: km/h 230
